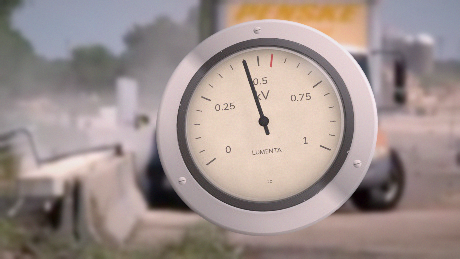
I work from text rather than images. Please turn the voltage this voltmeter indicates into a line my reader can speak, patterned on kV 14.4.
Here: kV 0.45
